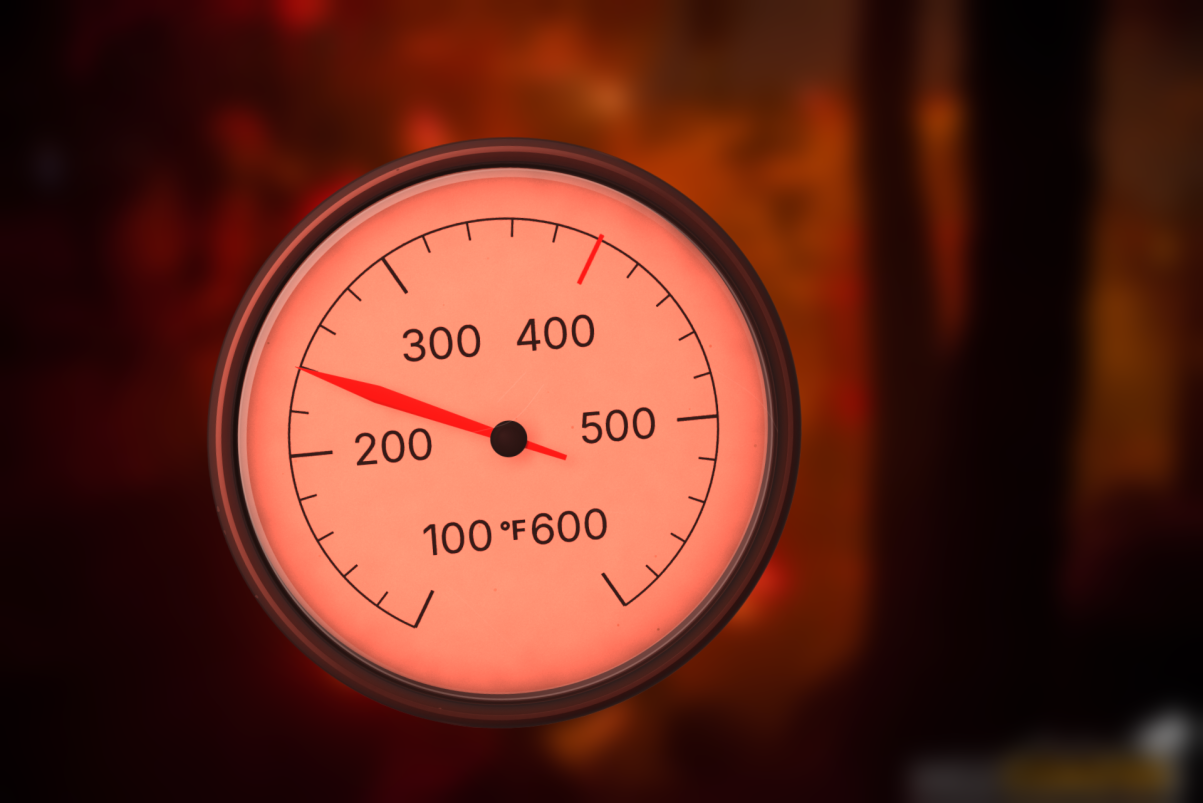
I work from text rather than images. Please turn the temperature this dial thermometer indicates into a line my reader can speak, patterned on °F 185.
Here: °F 240
